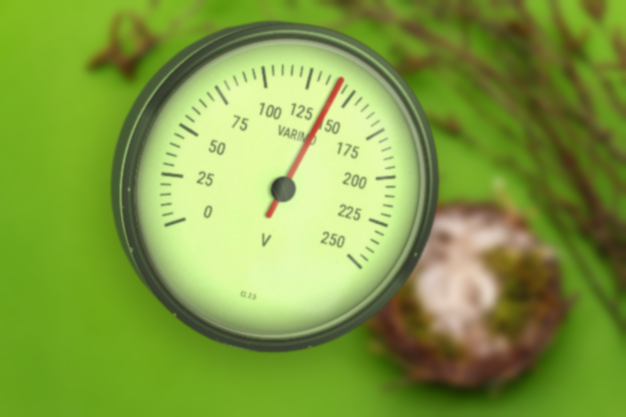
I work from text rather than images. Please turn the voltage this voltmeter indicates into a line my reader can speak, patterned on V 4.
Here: V 140
